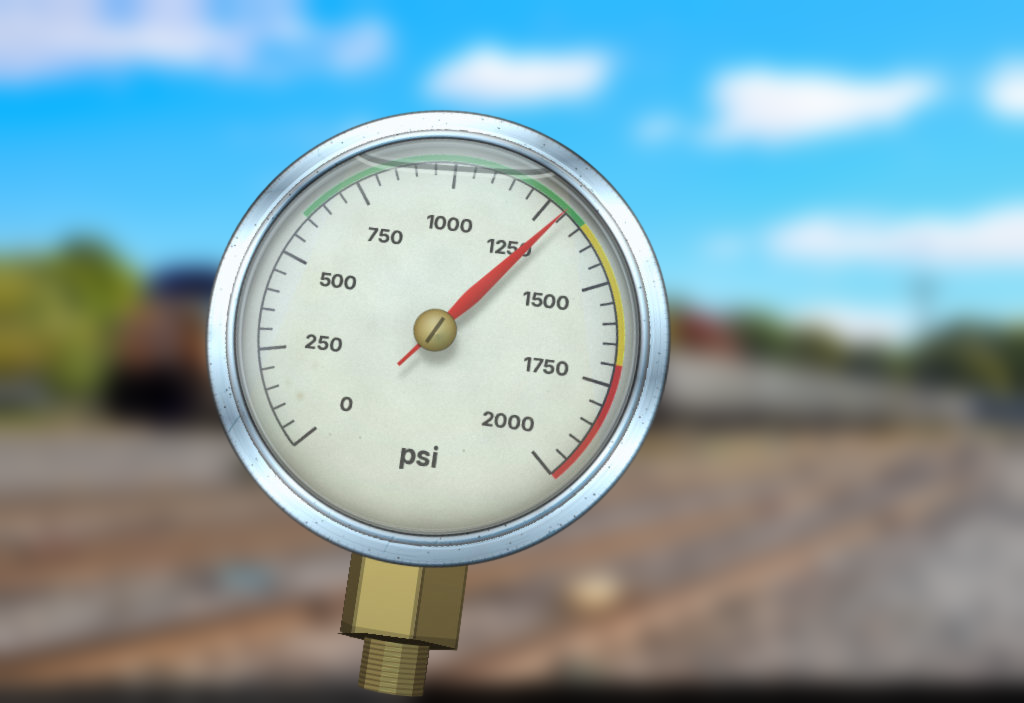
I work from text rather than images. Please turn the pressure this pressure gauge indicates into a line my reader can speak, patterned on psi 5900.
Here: psi 1300
